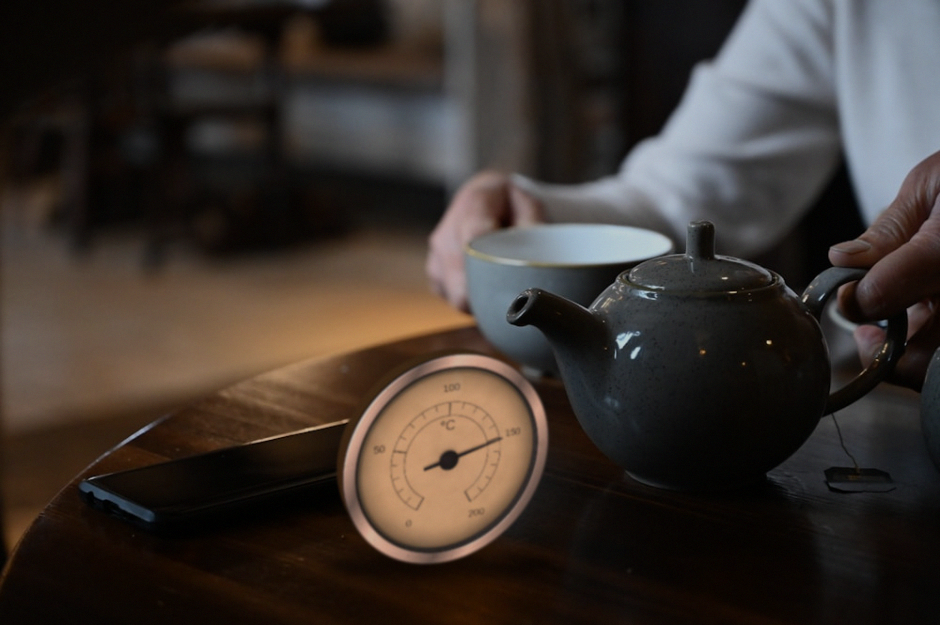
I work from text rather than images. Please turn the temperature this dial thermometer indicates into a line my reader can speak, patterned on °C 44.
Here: °C 150
